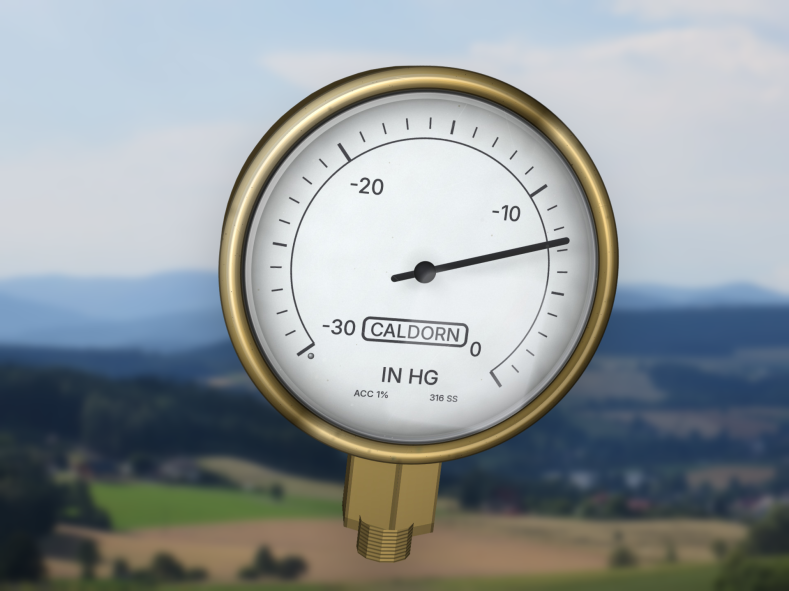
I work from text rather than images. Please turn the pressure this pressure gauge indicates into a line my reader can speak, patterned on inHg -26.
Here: inHg -7.5
